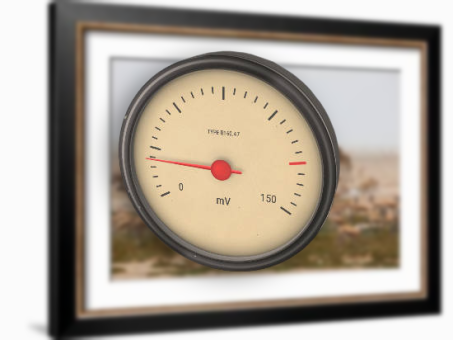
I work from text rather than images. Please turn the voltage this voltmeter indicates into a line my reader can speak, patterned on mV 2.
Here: mV 20
